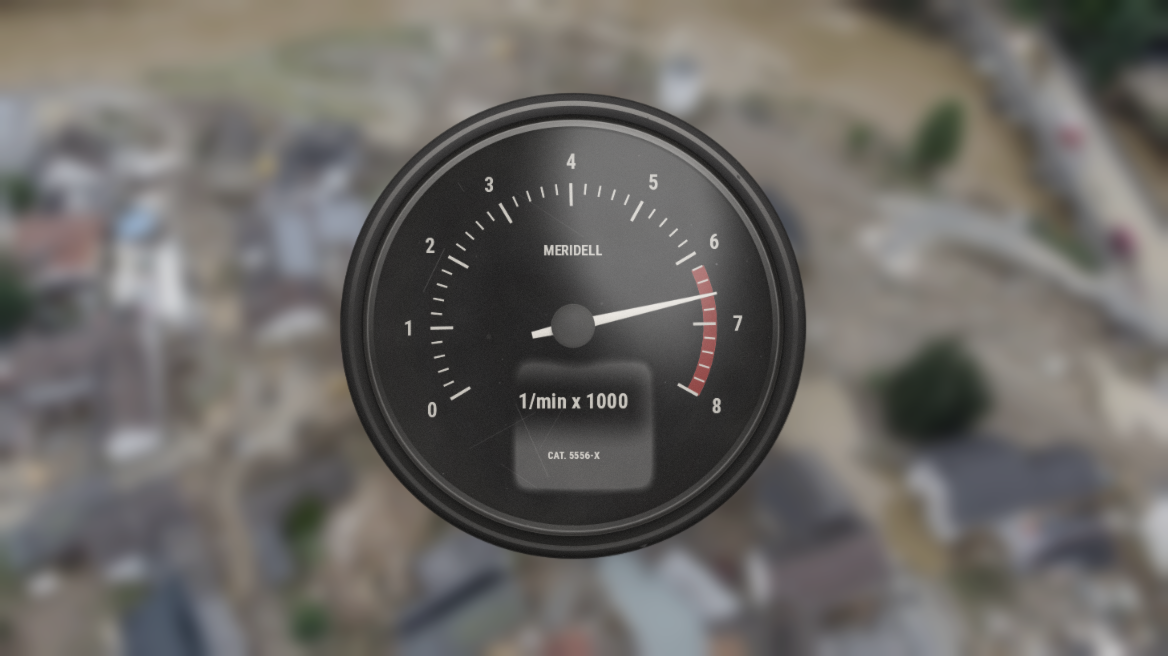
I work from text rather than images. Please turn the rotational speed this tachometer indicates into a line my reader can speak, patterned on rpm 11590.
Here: rpm 6600
